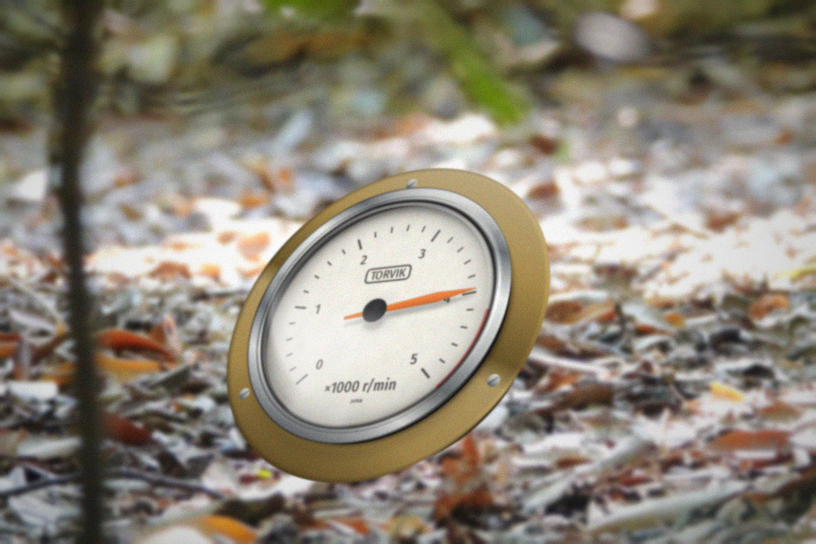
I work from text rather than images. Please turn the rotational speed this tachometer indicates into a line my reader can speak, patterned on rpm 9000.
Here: rpm 4000
